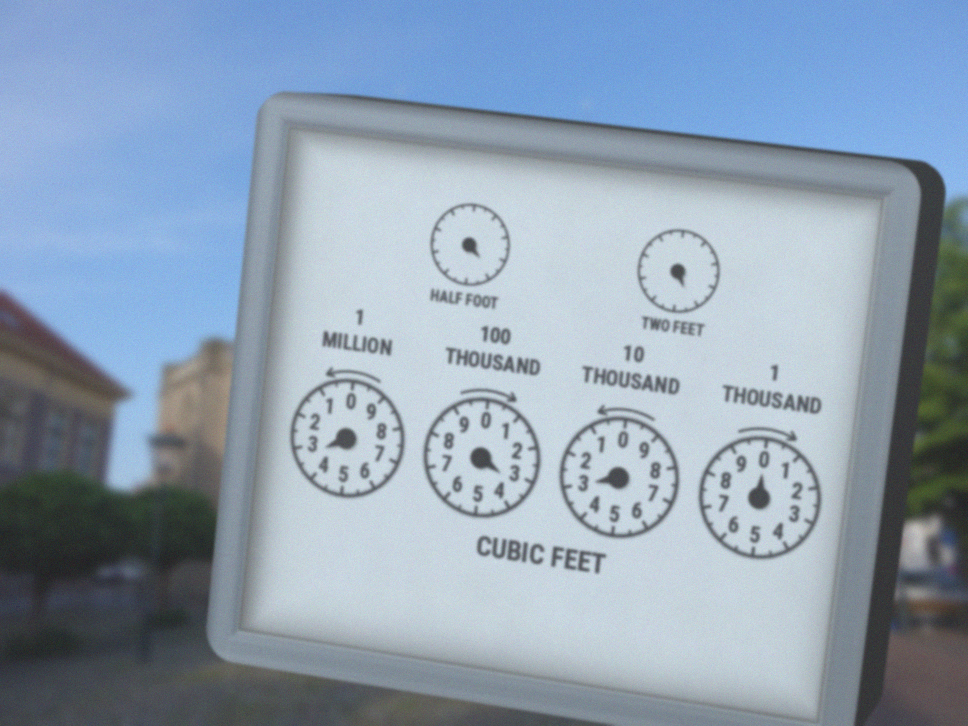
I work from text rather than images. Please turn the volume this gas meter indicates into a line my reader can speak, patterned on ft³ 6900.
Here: ft³ 333000
